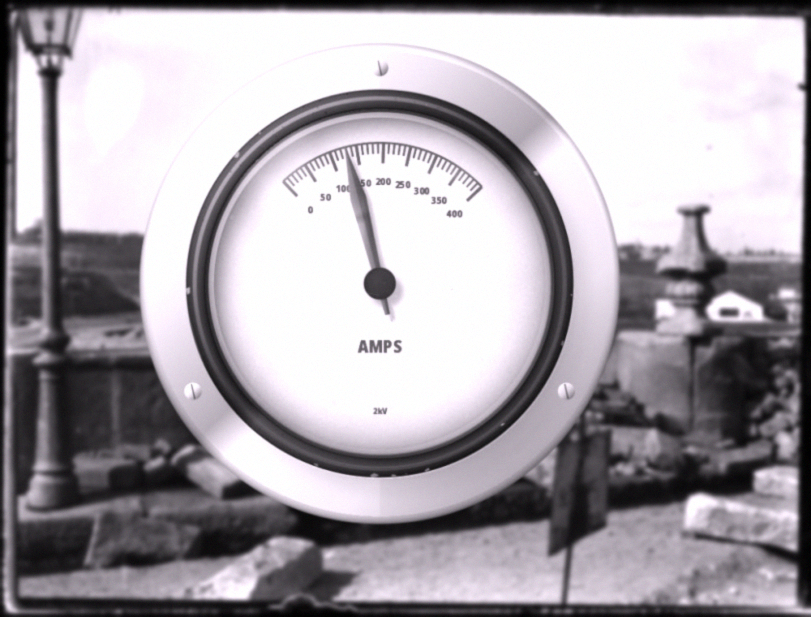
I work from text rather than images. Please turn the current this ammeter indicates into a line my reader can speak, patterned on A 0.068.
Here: A 130
